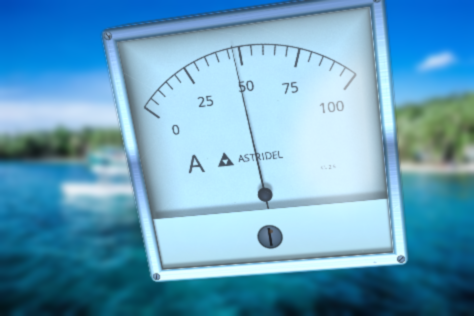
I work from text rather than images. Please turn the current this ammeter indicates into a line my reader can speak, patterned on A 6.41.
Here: A 47.5
